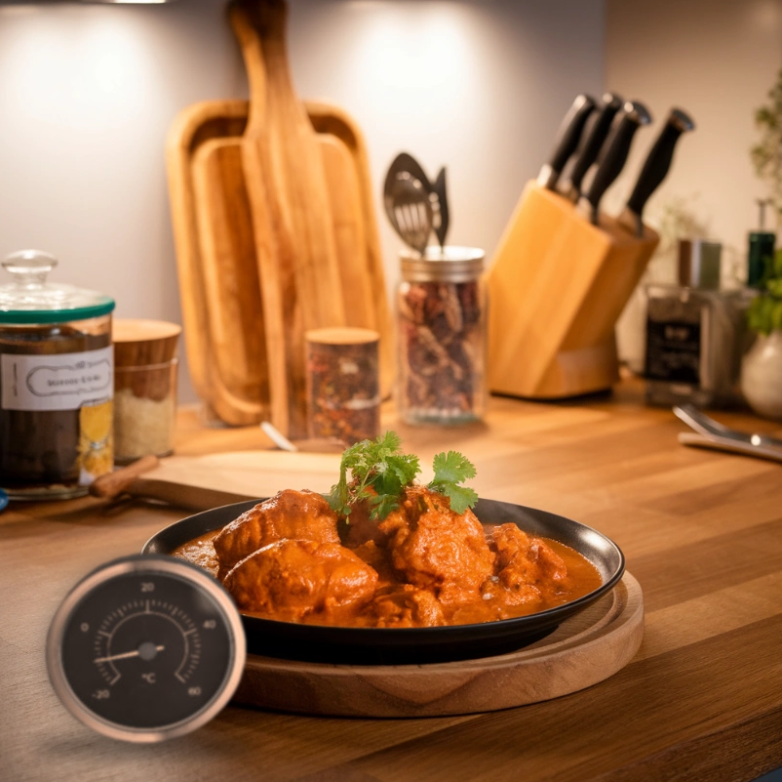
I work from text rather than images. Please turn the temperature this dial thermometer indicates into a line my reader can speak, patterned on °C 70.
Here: °C -10
